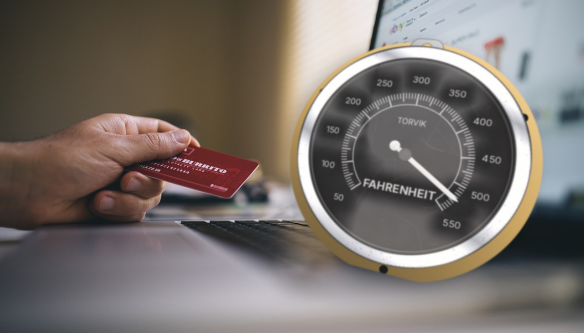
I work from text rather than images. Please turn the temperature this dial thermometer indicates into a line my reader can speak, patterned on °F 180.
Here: °F 525
